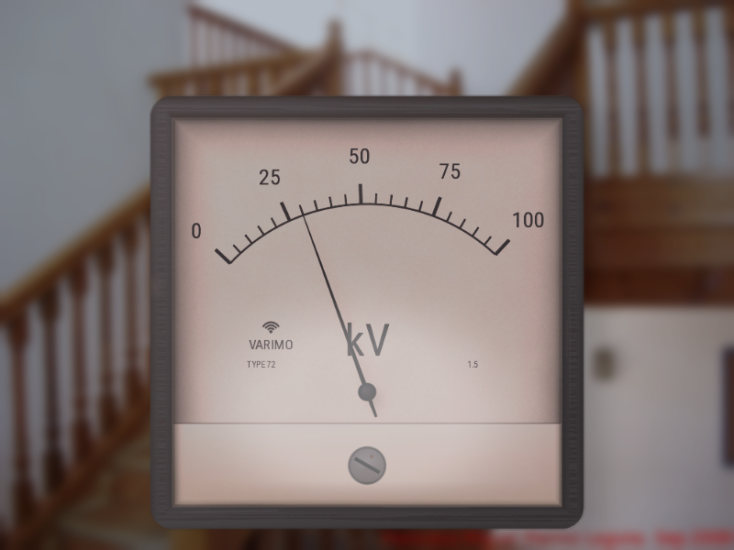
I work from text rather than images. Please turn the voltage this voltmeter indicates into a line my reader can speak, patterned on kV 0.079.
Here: kV 30
